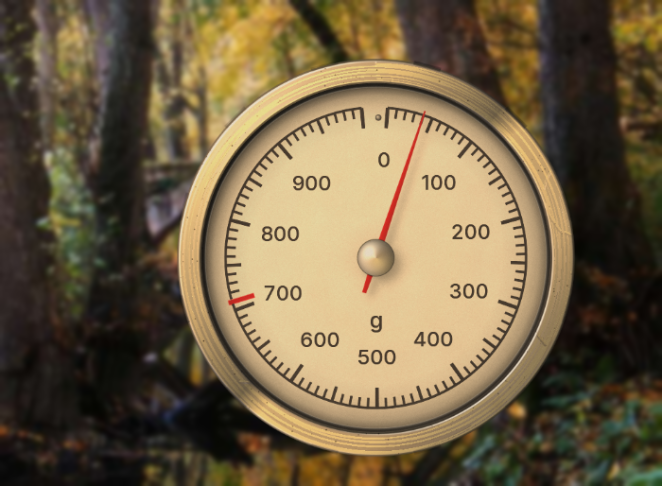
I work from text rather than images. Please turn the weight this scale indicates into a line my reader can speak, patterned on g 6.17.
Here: g 40
